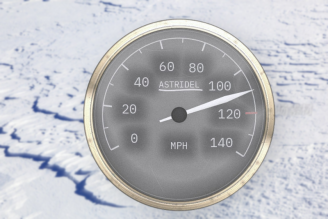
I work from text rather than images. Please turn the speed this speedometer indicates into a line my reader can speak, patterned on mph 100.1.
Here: mph 110
